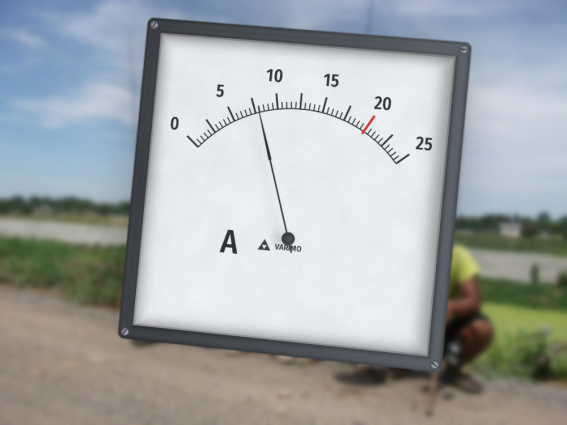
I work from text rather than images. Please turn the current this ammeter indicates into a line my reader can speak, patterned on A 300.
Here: A 8
